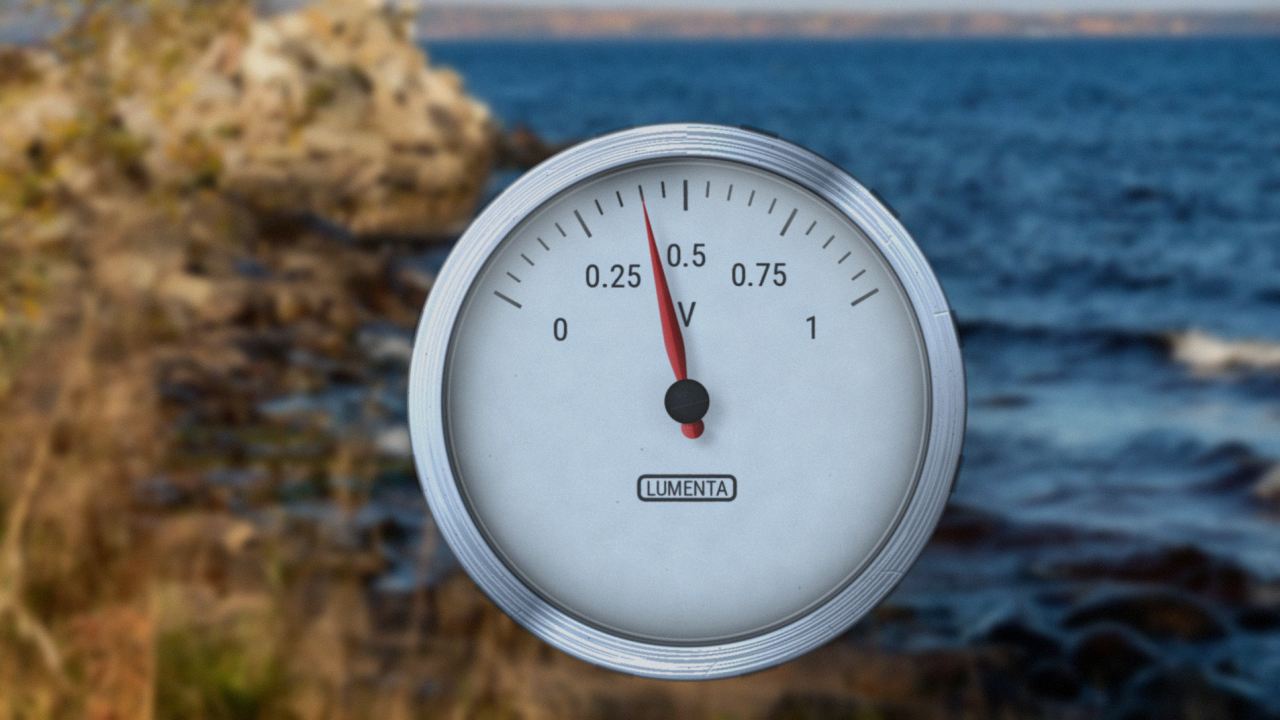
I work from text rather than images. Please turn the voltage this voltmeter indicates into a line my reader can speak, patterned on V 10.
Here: V 0.4
